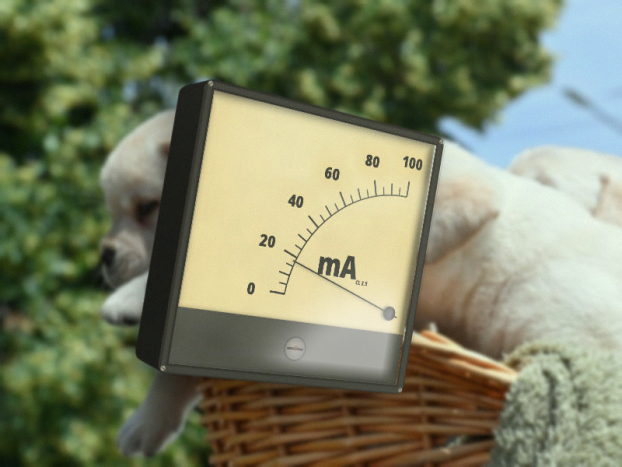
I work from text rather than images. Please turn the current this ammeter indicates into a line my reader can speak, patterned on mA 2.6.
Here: mA 17.5
